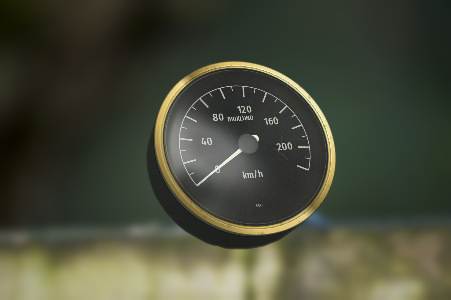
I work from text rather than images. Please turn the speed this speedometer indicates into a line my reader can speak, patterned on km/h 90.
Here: km/h 0
